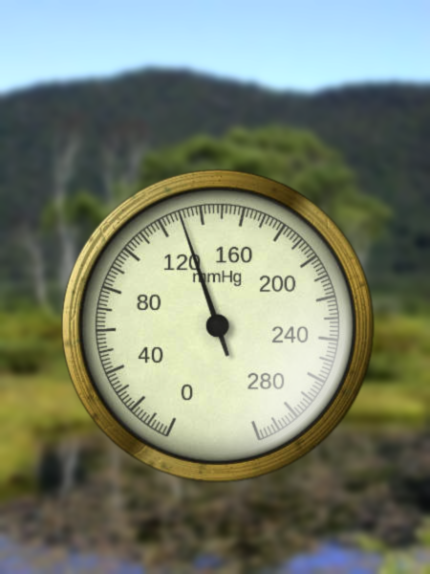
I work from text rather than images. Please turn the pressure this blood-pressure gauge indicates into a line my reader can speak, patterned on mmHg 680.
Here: mmHg 130
